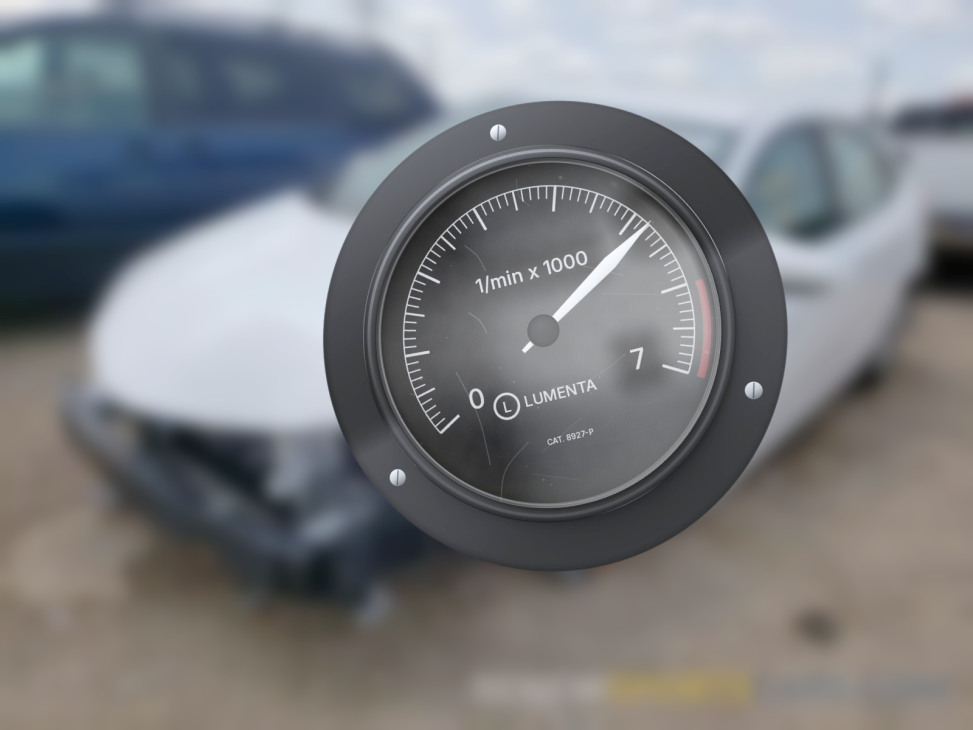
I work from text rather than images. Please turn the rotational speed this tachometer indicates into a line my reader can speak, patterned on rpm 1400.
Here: rpm 5200
